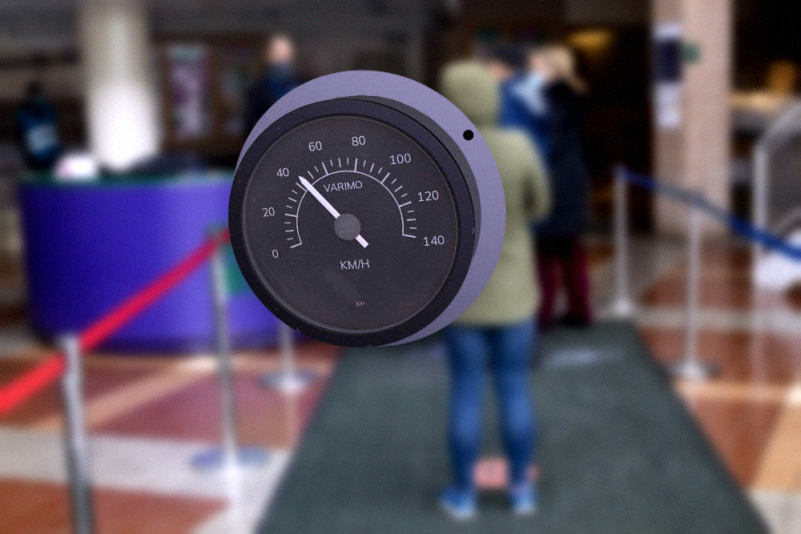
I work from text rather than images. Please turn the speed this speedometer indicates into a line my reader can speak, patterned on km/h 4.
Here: km/h 45
